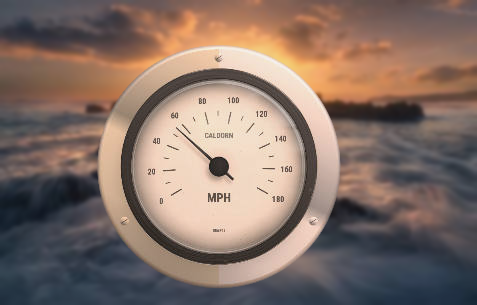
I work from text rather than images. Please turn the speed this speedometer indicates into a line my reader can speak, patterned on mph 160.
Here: mph 55
